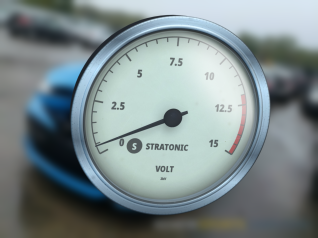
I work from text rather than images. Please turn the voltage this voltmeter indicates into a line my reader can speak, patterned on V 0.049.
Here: V 0.5
